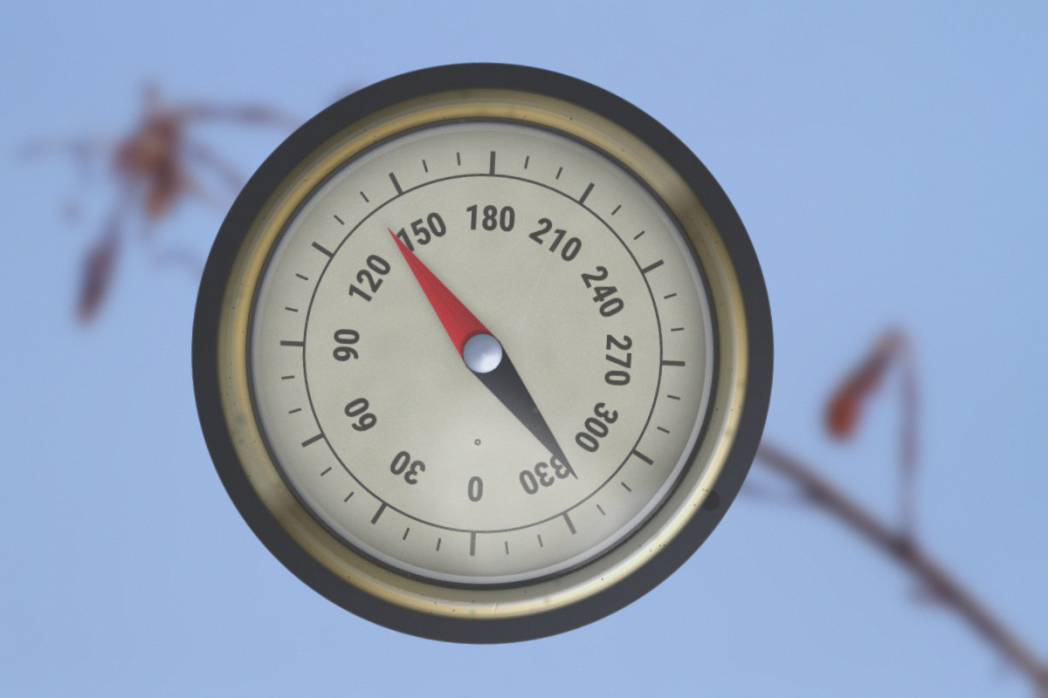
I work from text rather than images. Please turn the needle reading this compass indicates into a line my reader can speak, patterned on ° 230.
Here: ° 140
